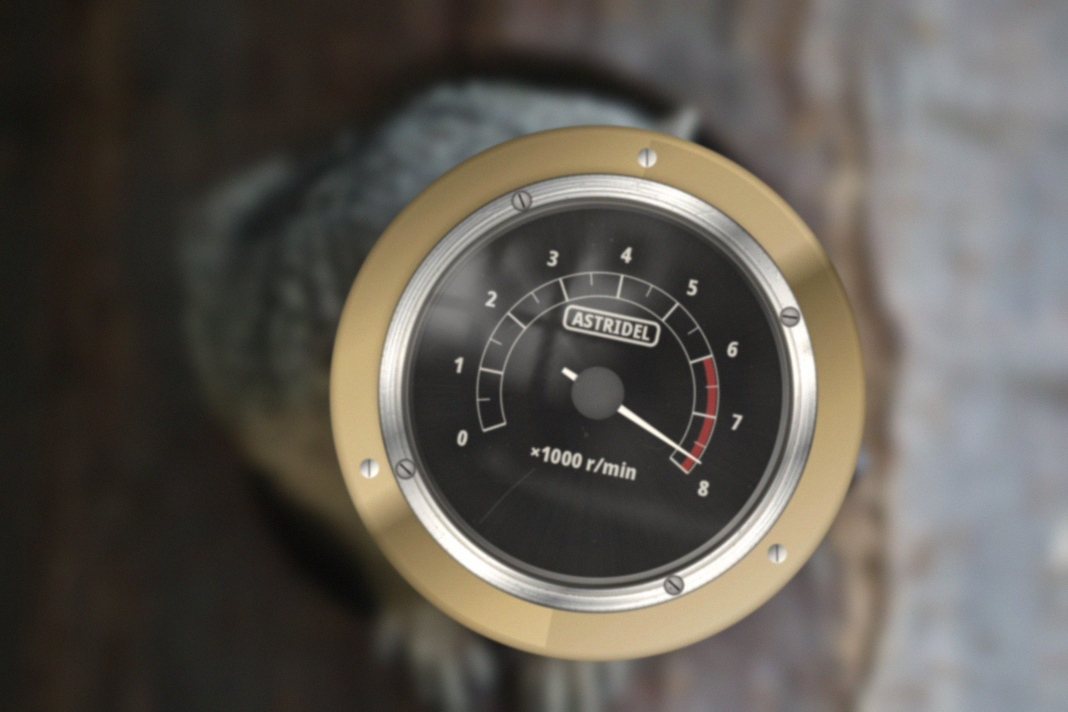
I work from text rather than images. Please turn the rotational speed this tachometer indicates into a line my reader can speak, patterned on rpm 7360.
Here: rpm 7750
